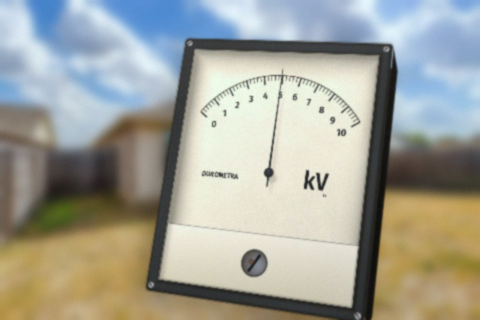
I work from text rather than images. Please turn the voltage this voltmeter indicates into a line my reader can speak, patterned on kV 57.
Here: kV 5
